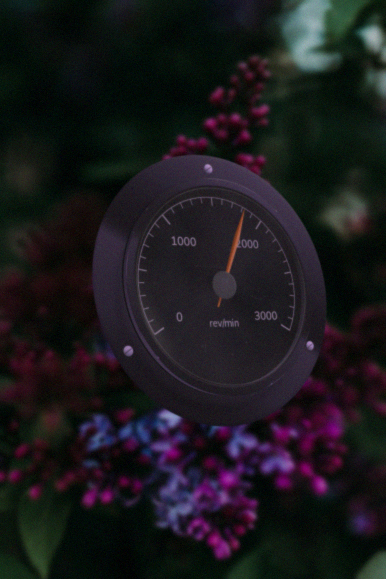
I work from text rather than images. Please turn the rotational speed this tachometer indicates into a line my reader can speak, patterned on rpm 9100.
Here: rpm 1800
